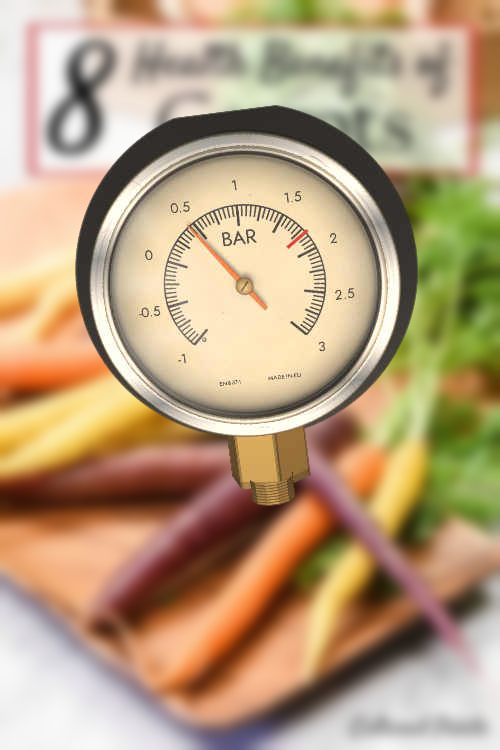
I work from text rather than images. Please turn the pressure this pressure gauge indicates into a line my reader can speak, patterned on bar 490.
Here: bar 0.45
